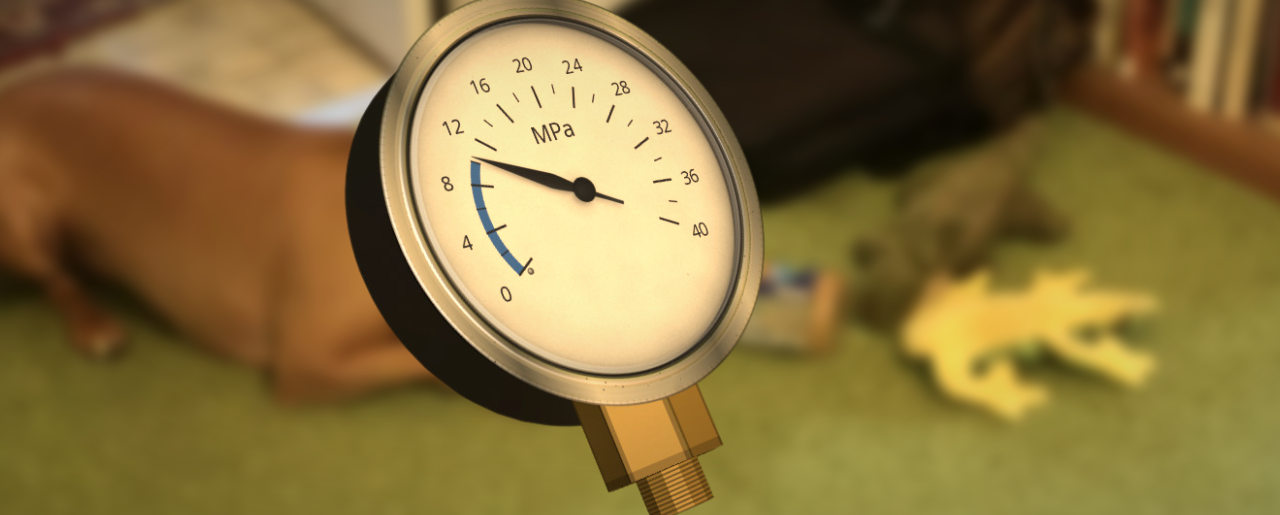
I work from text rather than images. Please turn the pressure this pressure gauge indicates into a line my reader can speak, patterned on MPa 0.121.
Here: MPa 10
